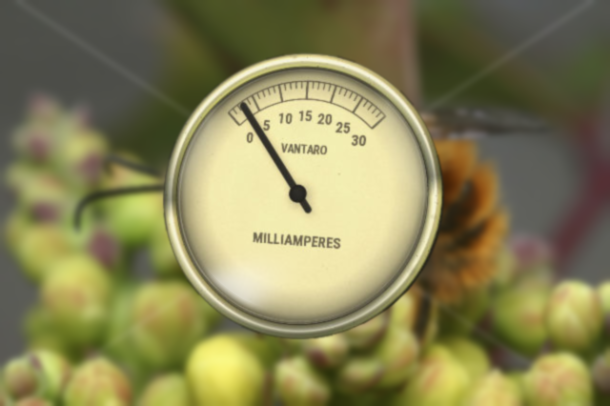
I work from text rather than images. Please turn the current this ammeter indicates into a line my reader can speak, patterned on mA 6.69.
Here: mA 3
